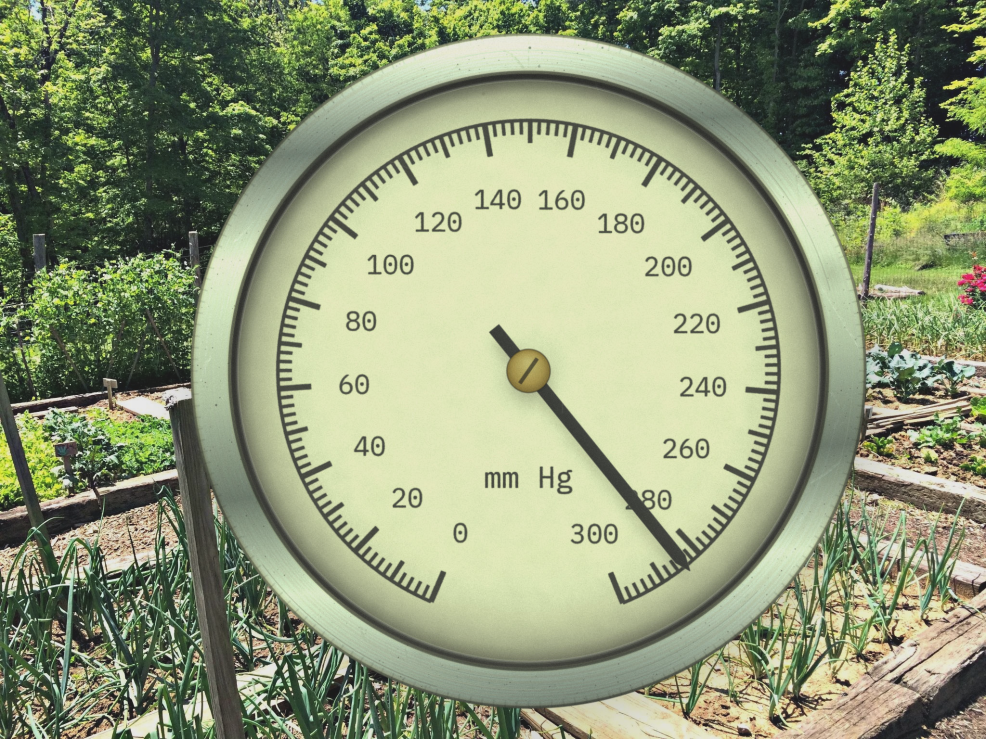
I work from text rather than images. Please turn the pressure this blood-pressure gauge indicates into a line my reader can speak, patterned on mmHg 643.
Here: mmHg 284
